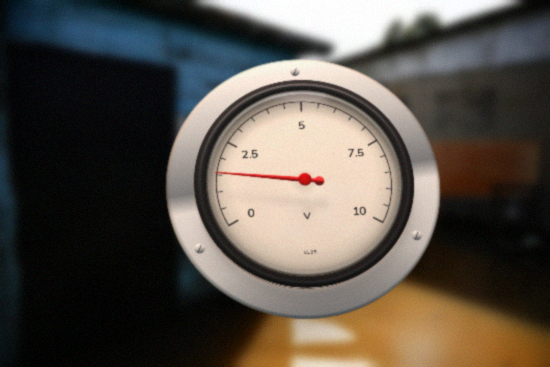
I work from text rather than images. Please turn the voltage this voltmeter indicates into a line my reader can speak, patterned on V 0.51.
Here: V 1.5
